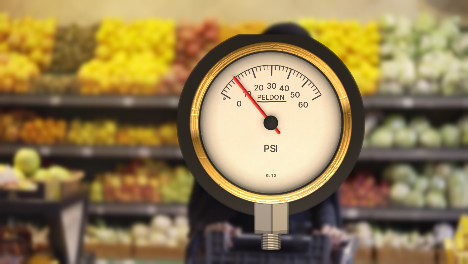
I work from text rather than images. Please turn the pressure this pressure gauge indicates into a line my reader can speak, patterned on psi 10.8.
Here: psi 10
